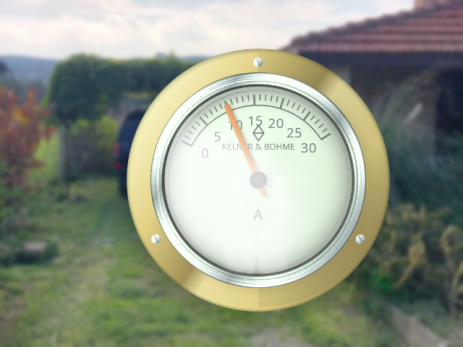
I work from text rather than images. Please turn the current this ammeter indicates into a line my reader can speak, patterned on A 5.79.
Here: A 10
